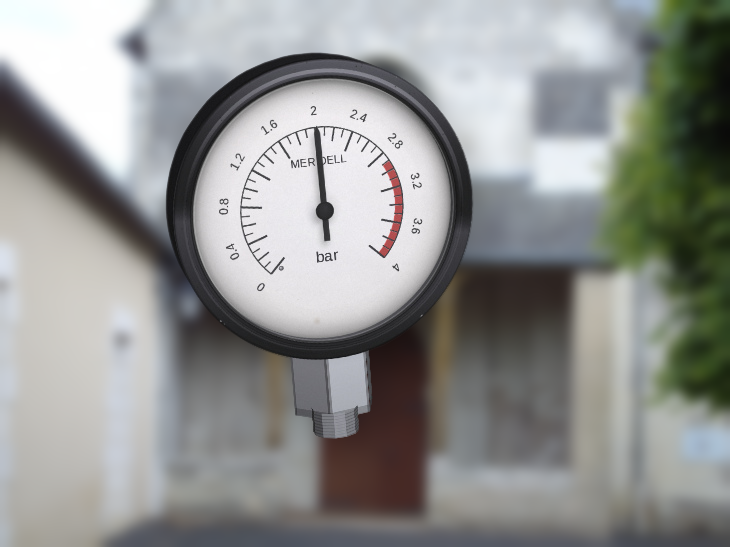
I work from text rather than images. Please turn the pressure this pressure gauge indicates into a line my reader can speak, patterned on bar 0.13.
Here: bar 2
